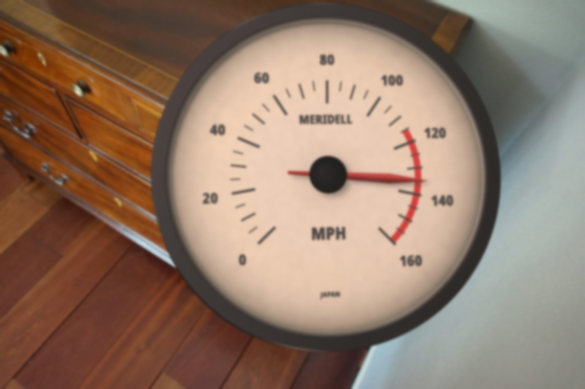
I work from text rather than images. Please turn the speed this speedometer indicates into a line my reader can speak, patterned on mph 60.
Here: mph 135
